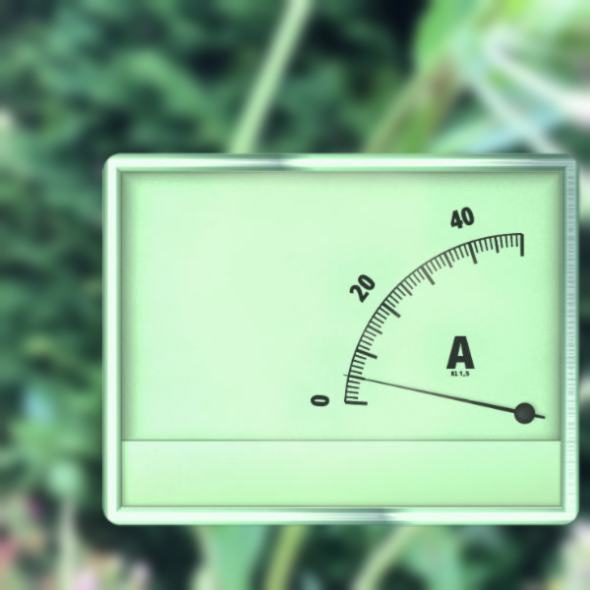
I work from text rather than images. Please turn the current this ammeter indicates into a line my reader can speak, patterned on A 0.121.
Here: A 5
